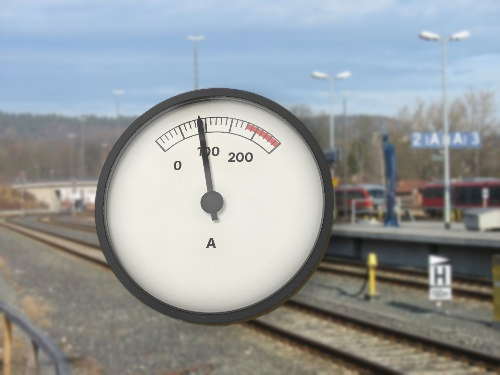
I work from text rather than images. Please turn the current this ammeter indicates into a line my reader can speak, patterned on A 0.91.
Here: A 90
